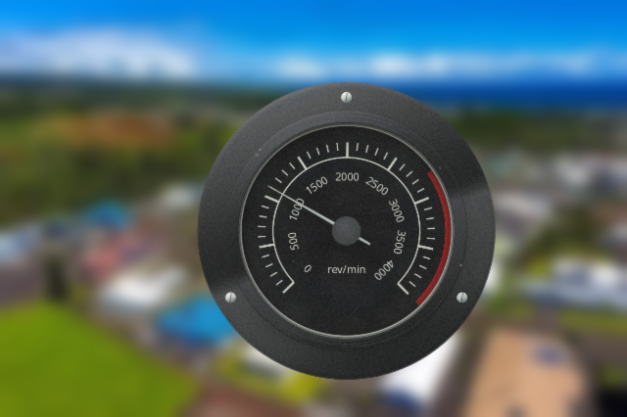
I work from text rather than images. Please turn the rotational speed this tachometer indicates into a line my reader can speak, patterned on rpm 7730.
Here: rpm 1100
